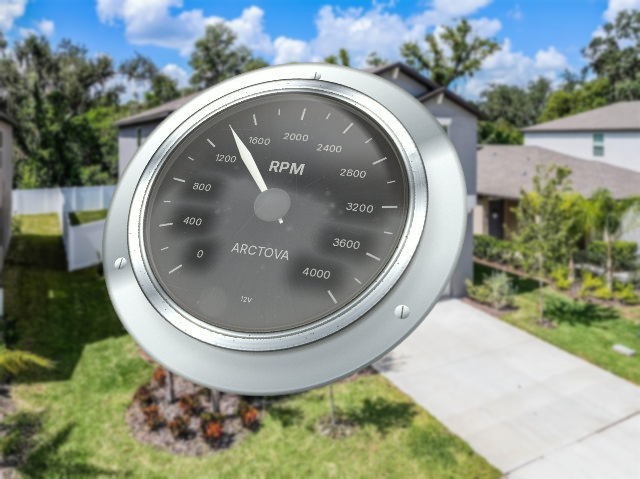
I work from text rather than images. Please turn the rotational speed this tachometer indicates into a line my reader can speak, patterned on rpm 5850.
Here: rpm 1400
